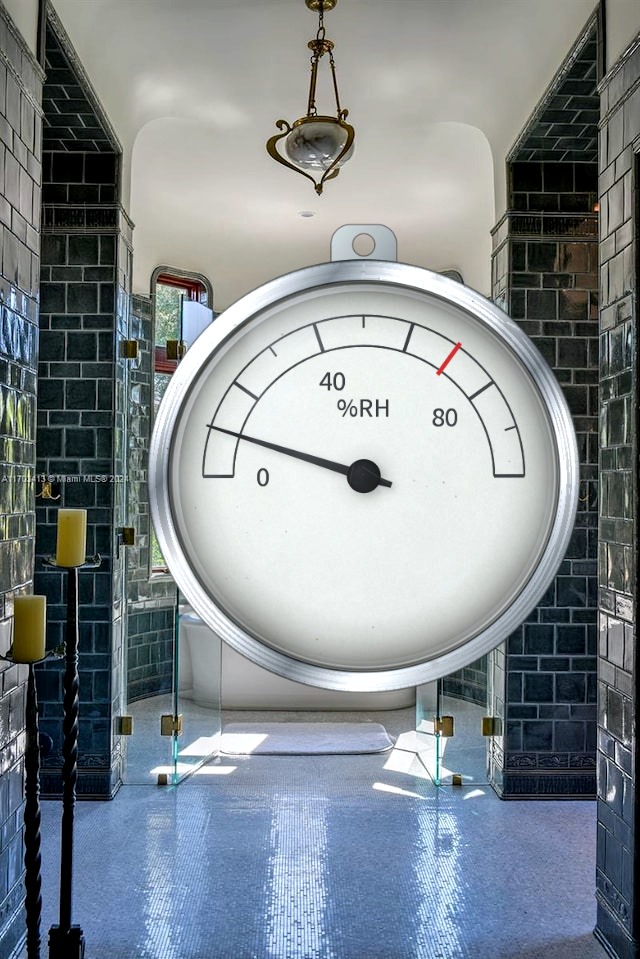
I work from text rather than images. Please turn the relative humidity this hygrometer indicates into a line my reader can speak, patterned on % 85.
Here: % 10
